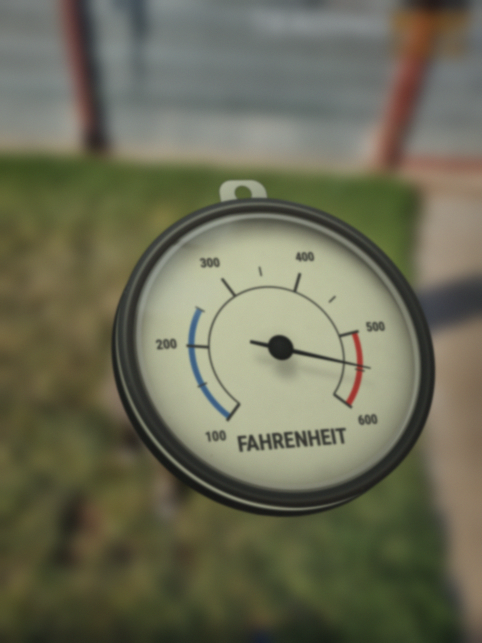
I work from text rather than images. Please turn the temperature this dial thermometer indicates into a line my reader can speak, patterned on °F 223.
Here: °F 550
